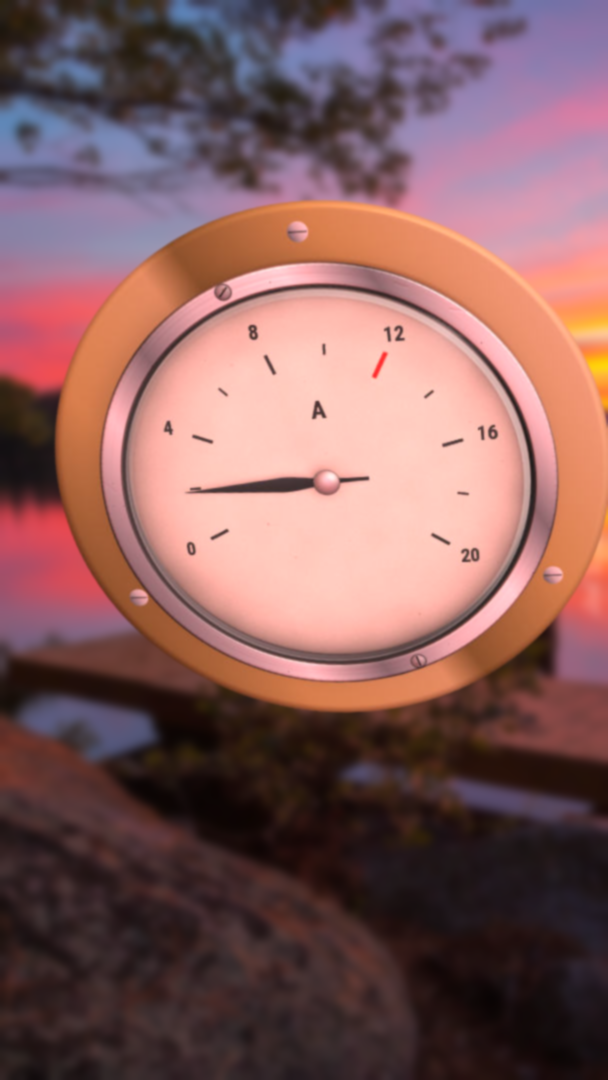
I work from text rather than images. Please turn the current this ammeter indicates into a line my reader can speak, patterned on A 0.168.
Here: A 2
